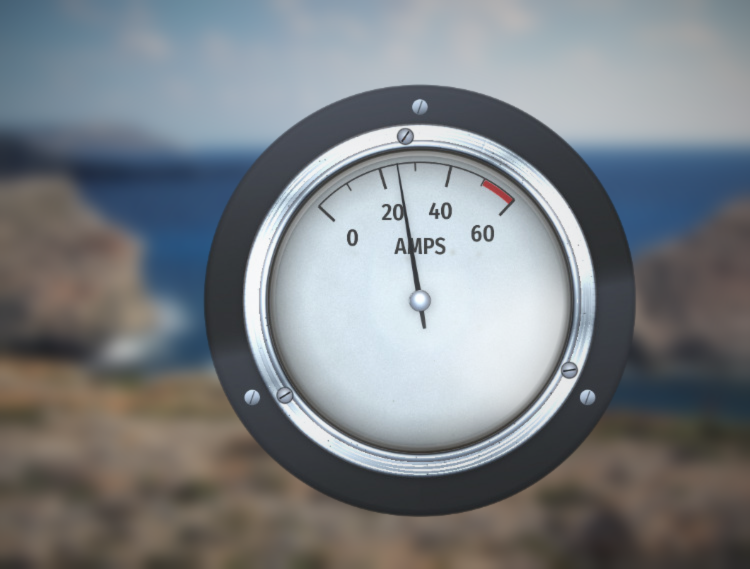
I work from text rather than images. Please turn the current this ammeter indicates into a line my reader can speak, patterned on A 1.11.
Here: A 25
